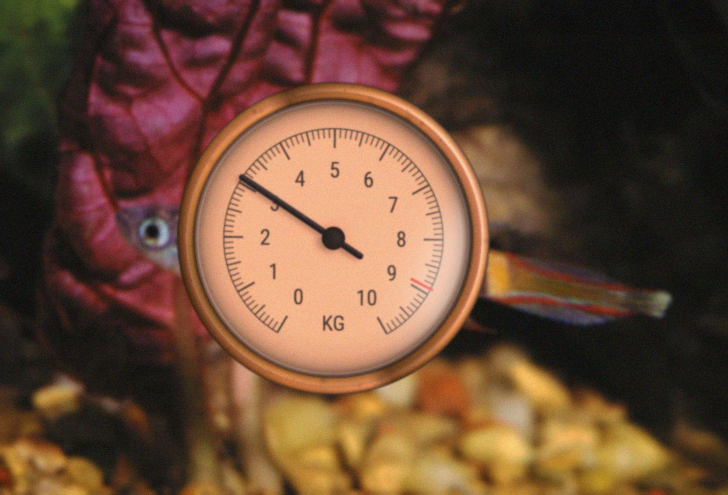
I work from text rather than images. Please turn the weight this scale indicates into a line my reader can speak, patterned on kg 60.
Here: kg 3.1
